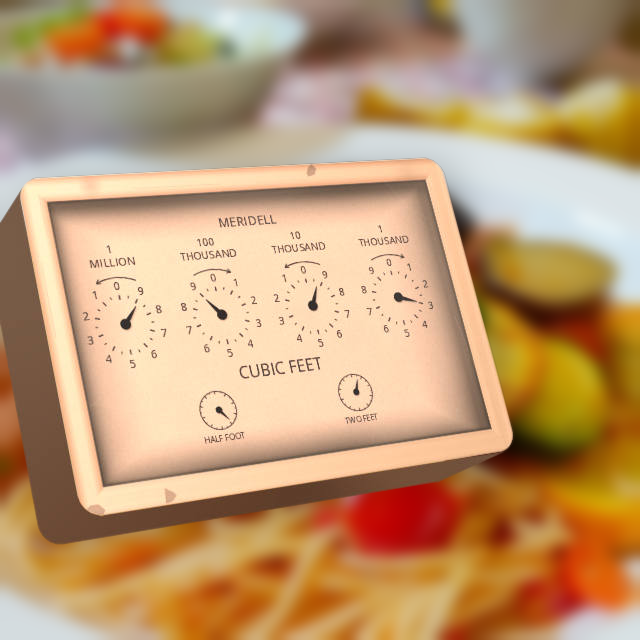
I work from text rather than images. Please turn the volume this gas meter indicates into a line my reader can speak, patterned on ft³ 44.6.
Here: ft³ 889300
